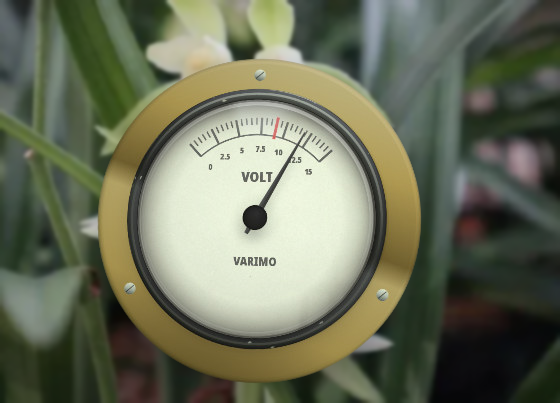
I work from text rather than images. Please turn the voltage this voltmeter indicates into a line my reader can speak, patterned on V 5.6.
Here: V 12
